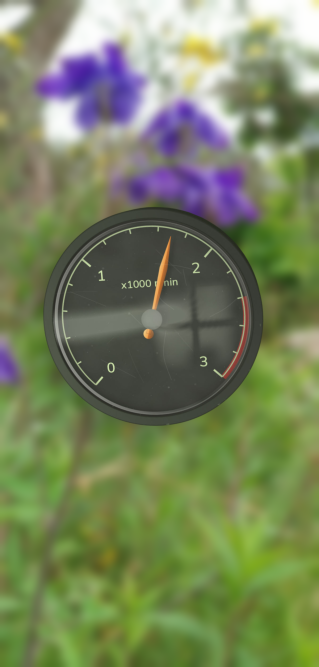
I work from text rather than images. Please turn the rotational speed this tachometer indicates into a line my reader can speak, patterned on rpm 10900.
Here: rpm 1700
